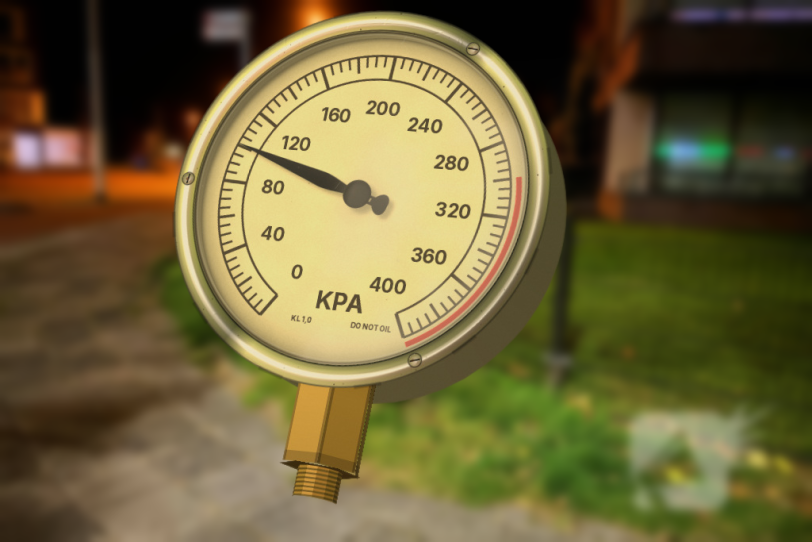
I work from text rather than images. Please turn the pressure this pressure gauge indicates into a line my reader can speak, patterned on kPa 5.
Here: kPa 100
